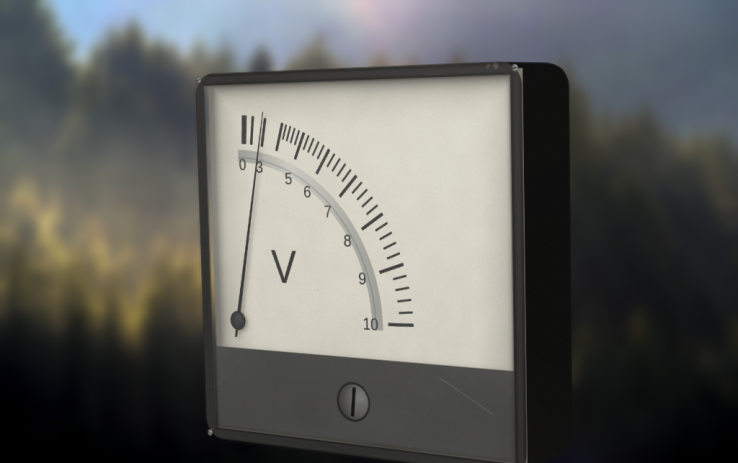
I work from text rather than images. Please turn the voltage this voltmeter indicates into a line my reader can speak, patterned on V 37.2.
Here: V 3
